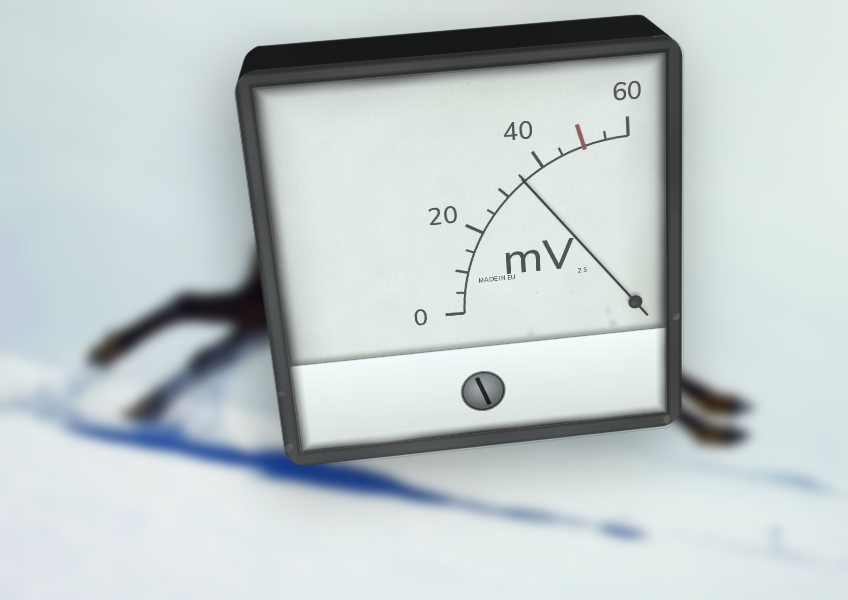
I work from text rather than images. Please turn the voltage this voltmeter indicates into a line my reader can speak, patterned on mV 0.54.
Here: mV 35
